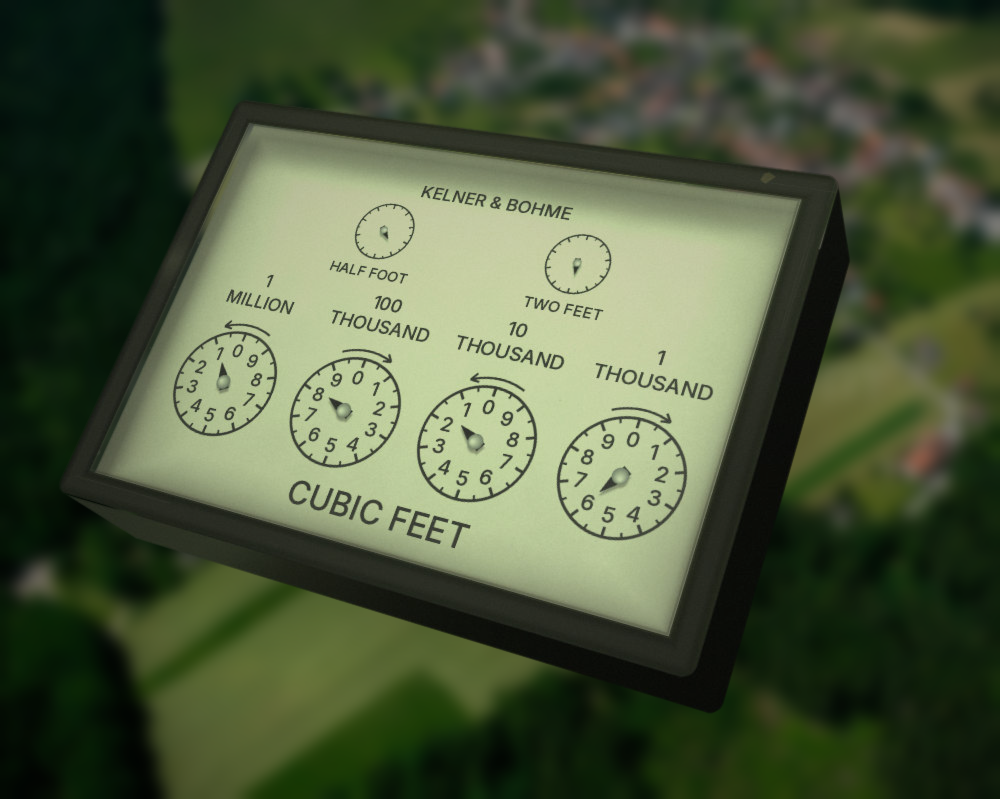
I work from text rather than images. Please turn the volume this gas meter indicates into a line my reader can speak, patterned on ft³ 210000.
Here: ft³ 81600
